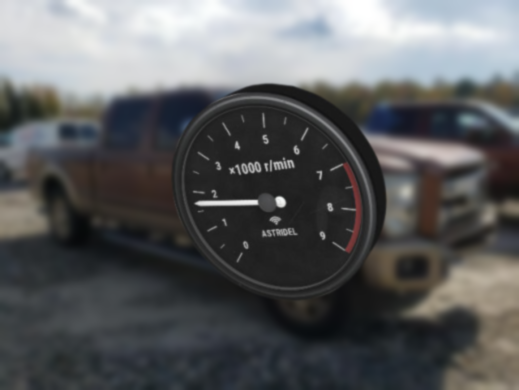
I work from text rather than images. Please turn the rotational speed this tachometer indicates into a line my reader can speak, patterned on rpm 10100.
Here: rpm 1750
